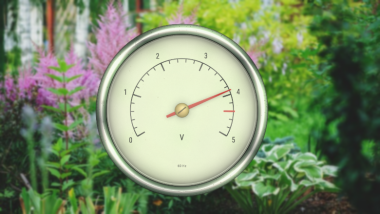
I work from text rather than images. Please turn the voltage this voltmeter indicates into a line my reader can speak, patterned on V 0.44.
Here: V 3.9
